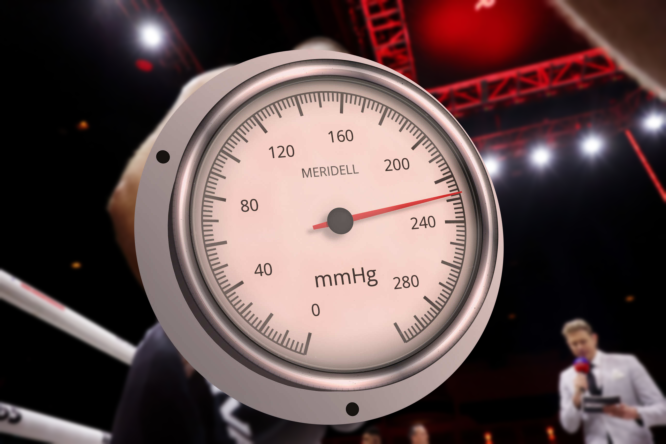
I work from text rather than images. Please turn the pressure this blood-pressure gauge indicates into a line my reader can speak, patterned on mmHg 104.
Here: mmHg 228
